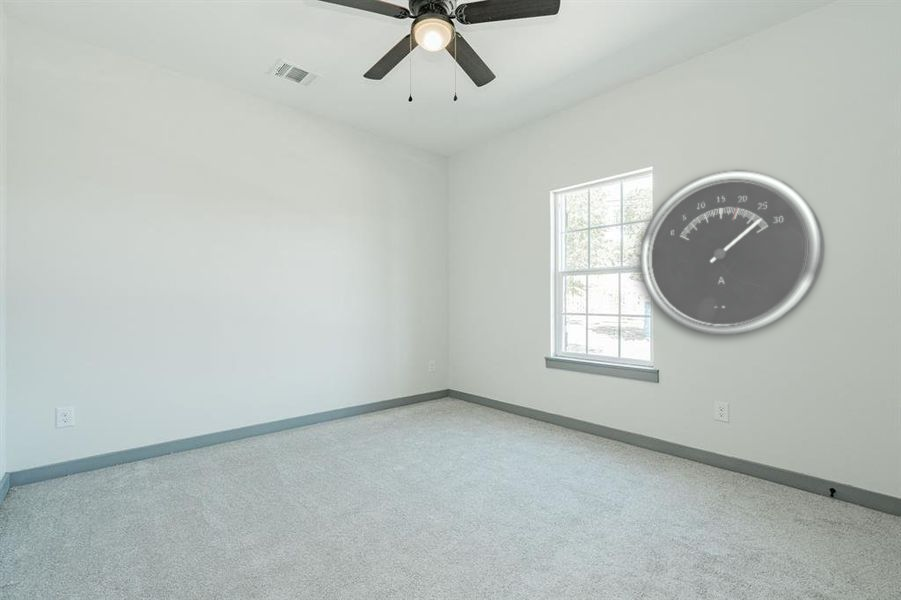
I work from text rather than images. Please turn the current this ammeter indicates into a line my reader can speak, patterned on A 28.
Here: A 27.5
